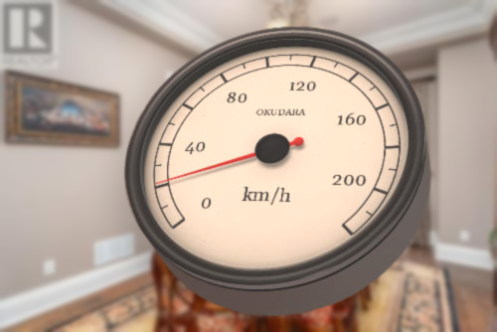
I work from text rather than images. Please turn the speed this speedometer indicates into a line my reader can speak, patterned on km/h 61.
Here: km/h 20
